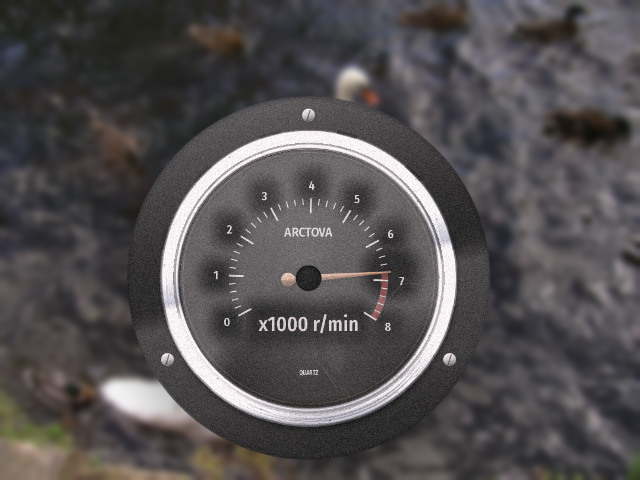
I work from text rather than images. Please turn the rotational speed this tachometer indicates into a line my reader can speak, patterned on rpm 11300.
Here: rpm 6800
